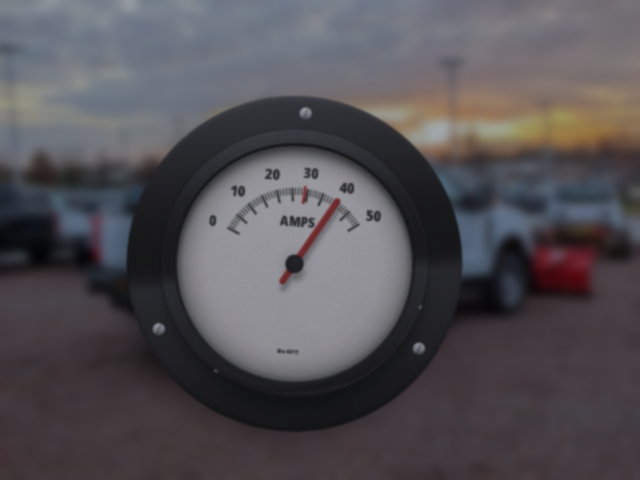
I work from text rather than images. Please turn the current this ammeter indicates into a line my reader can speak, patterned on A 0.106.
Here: A 40
